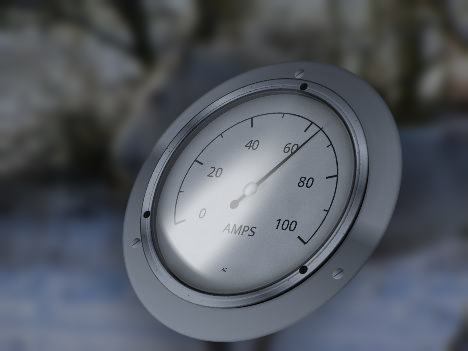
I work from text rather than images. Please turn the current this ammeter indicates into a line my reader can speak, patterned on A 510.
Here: A 65
